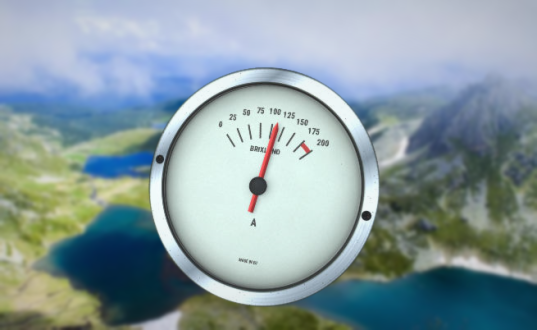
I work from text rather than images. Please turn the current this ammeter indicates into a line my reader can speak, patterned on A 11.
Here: A 112.5
